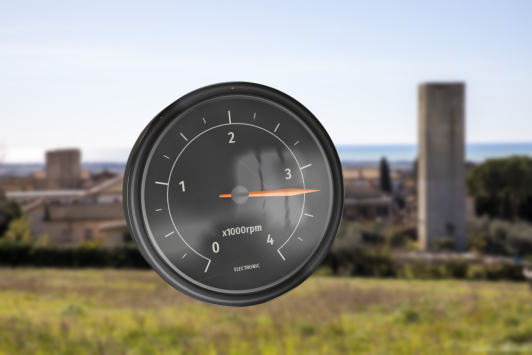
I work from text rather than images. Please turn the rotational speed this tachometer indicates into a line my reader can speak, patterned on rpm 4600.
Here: rpm 3250
